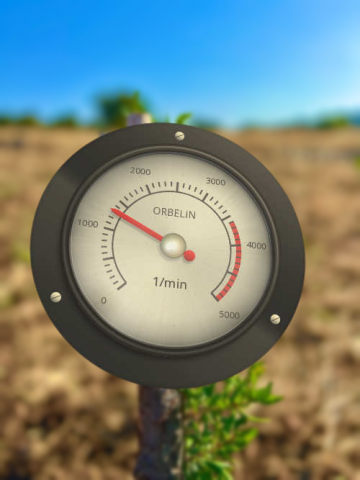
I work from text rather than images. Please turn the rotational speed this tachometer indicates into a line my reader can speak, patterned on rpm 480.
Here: rpm 1300
